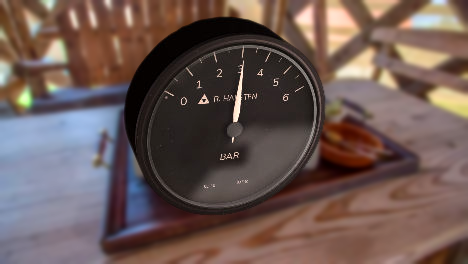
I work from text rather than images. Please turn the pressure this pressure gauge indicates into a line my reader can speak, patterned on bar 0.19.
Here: bar 3
